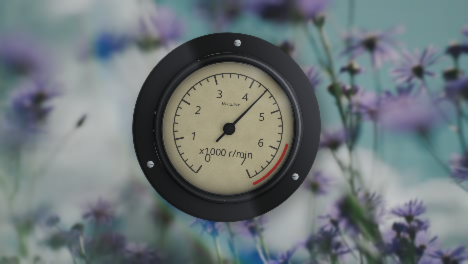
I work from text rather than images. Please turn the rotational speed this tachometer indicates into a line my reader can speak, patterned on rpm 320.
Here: rpm 4400
